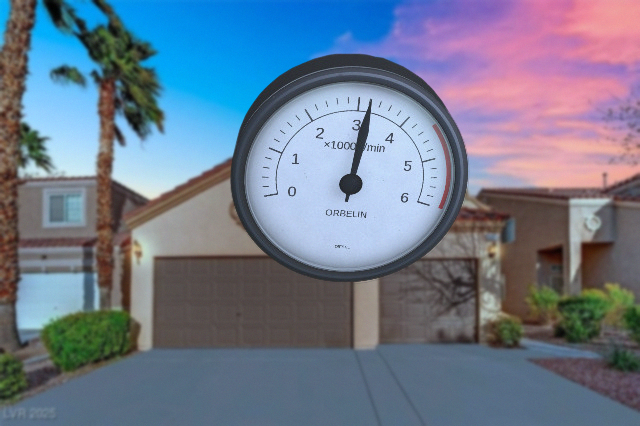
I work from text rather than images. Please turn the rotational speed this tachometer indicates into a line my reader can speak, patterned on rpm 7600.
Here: rpm 3200
